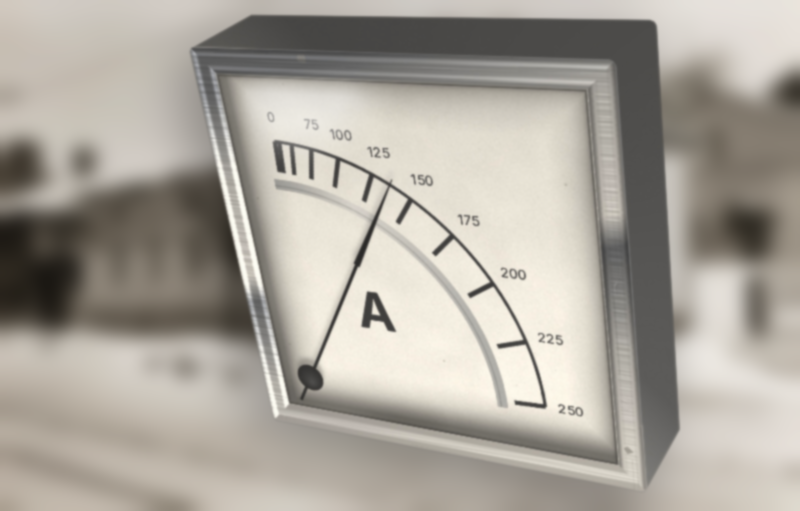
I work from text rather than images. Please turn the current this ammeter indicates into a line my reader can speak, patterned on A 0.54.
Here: A 137.5
